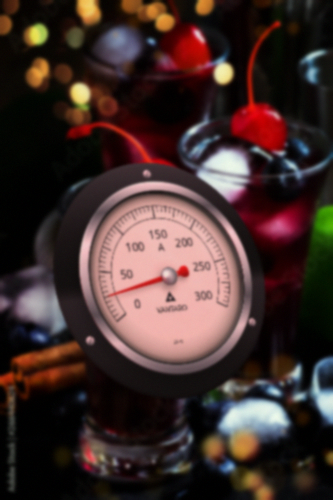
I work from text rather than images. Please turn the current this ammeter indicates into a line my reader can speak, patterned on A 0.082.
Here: A 25
